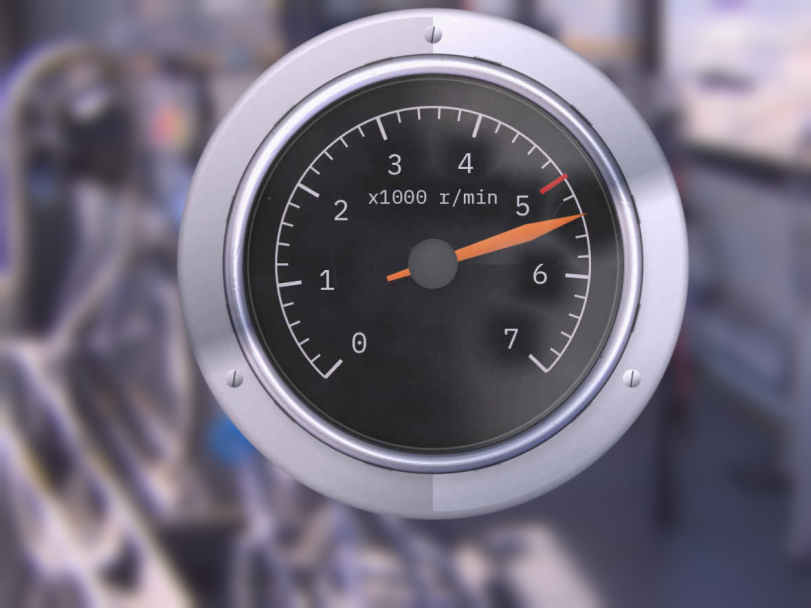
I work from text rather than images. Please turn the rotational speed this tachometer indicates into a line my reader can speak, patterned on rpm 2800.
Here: rpm 5400
